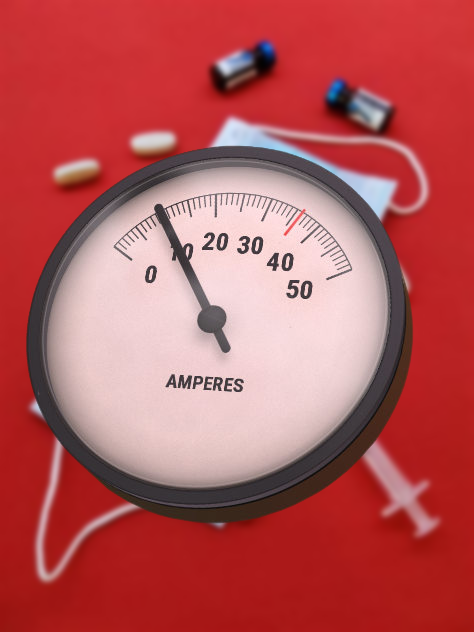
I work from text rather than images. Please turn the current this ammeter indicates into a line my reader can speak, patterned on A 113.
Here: A 10
